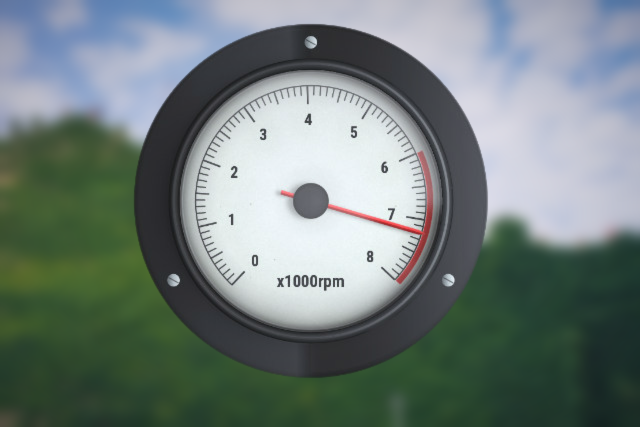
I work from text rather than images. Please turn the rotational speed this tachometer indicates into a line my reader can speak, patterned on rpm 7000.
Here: rpm 7200
